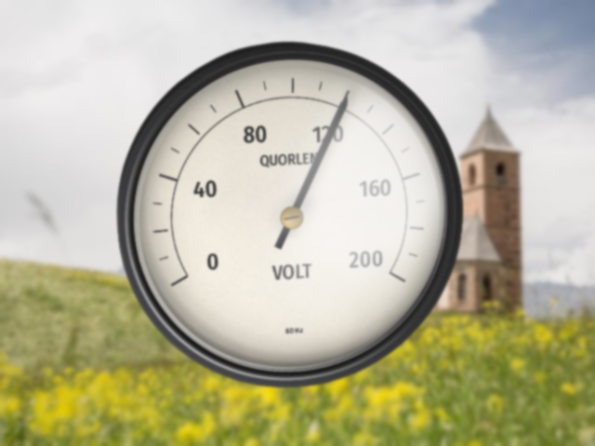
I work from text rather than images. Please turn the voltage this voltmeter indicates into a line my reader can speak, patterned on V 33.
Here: V 120
